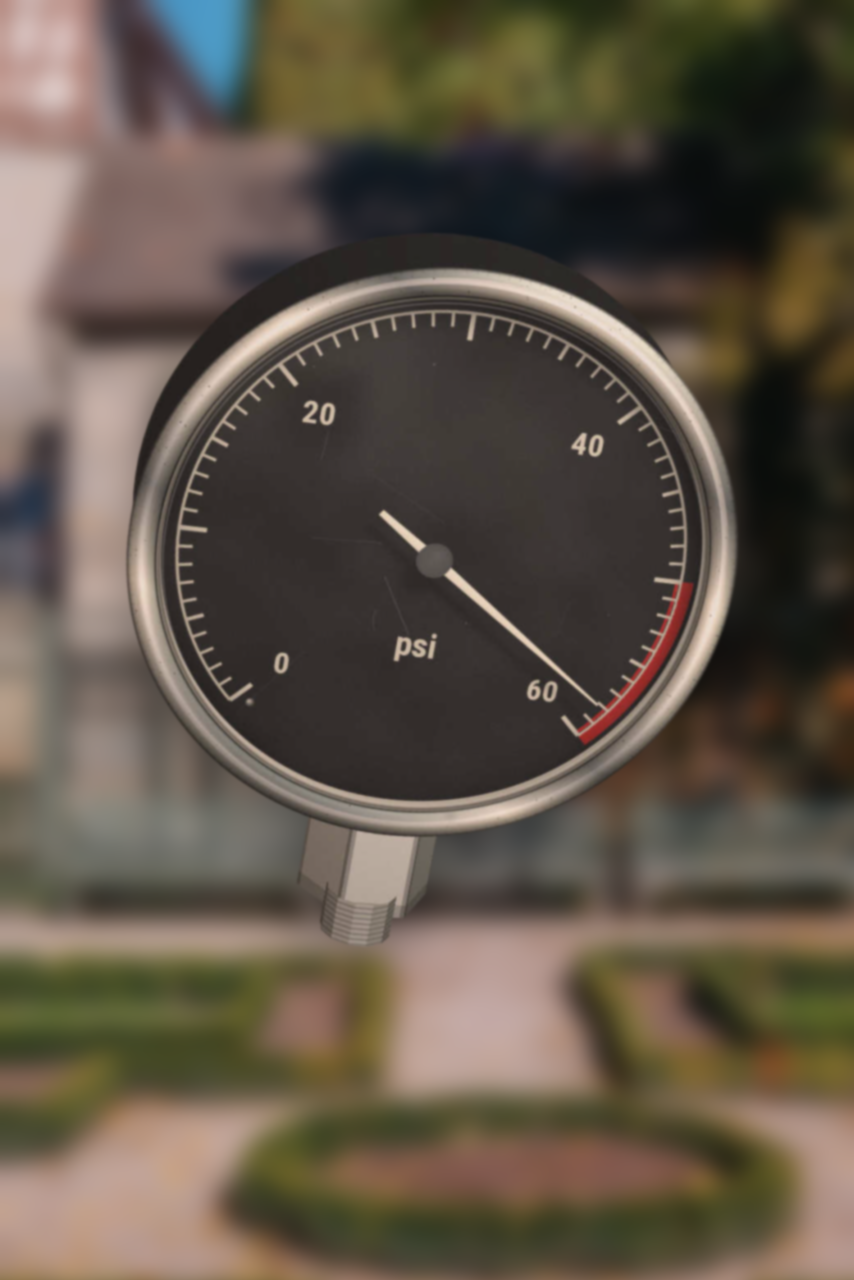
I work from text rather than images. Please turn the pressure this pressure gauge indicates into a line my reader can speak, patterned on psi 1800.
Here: psi 58
